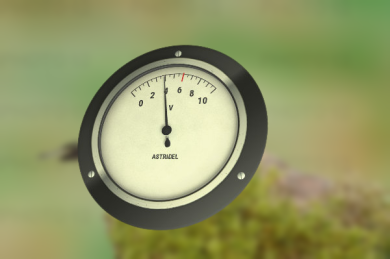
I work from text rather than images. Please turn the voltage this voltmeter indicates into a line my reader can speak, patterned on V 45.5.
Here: V 4
